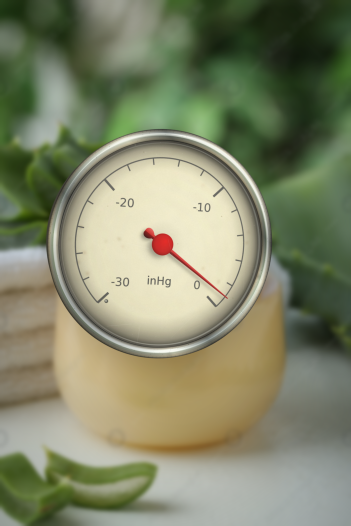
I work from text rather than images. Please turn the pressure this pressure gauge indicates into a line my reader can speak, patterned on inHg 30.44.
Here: inHg -1
